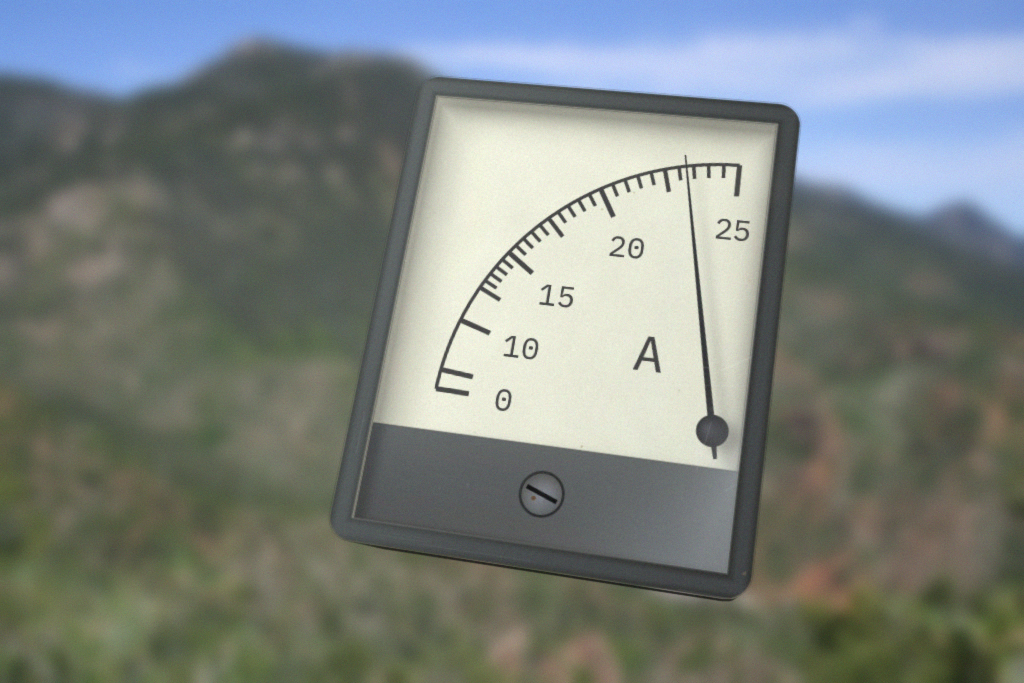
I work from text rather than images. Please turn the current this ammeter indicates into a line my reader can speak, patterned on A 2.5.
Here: A 23.25
